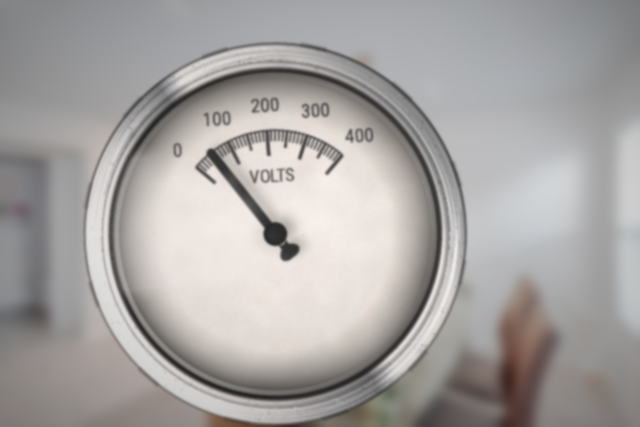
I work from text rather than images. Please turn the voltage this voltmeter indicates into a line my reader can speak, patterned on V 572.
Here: V 50
